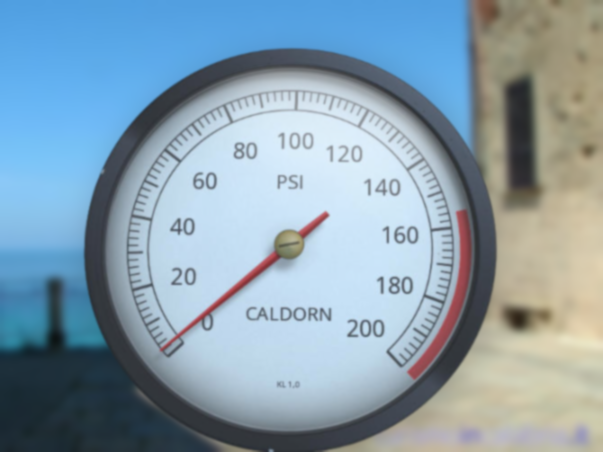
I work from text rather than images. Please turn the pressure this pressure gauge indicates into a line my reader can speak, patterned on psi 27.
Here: psi 2
